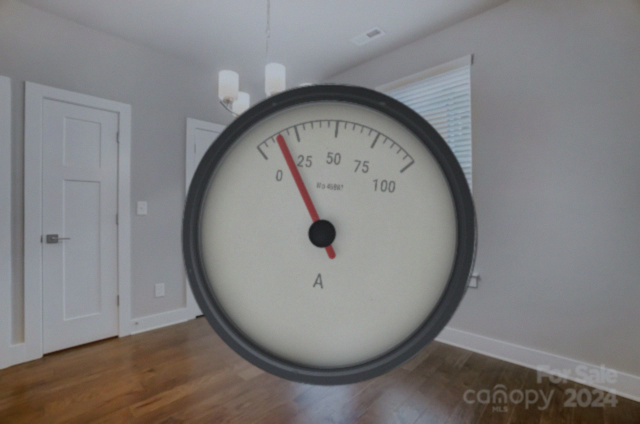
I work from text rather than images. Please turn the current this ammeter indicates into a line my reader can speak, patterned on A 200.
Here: A 15
